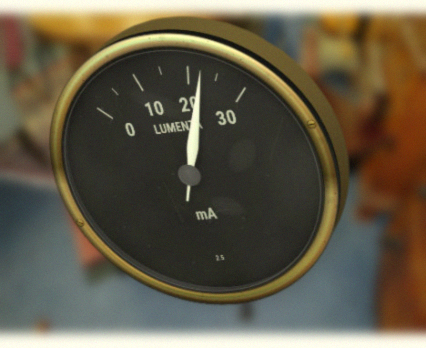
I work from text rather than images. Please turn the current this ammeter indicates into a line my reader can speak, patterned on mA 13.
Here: mA 22.5
